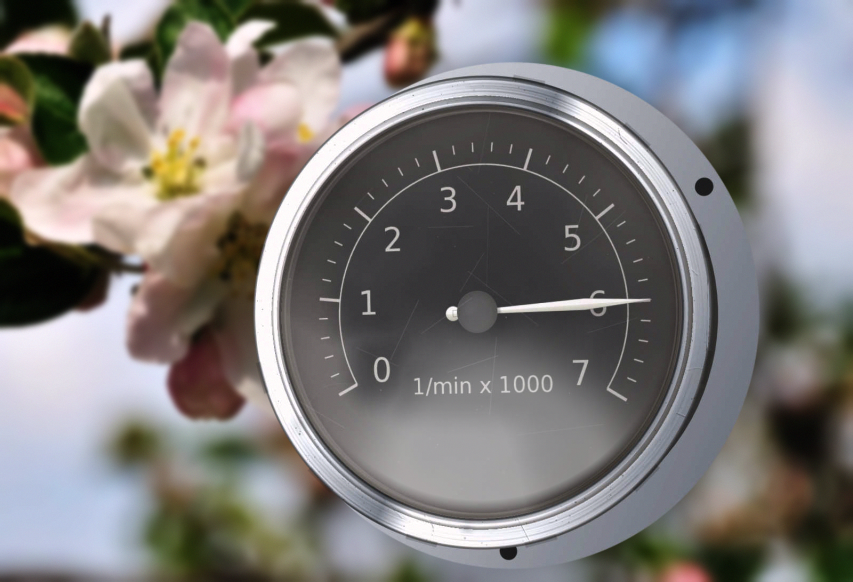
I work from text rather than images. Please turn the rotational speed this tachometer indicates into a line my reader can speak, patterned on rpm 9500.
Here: rpm 6000
